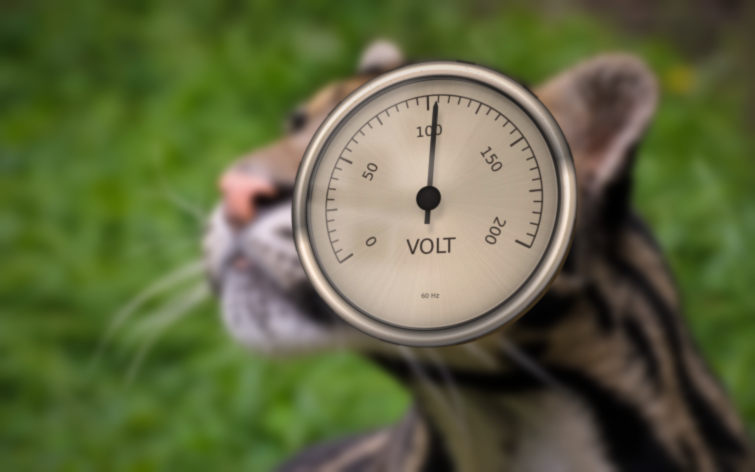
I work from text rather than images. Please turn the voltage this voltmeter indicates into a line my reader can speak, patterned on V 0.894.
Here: V 105
